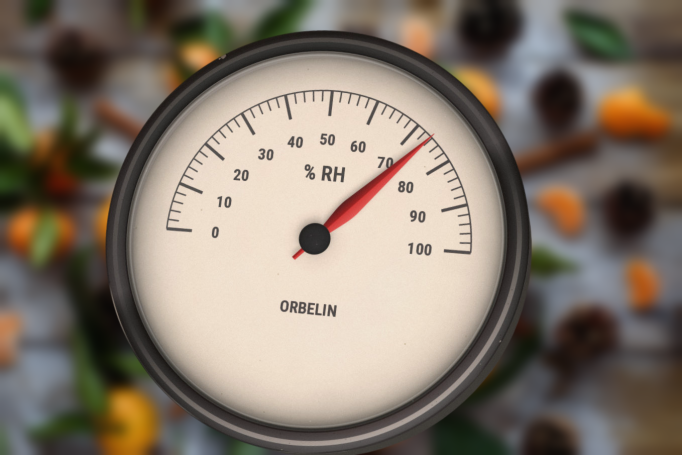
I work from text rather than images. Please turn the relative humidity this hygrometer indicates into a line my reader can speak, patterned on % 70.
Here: % 74
